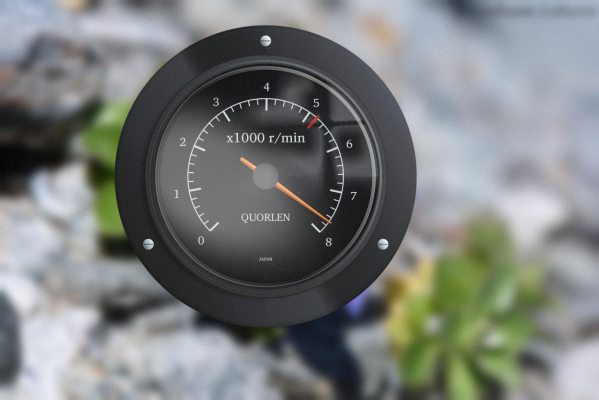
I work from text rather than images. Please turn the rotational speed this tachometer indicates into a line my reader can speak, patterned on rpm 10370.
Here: rpm 7700
